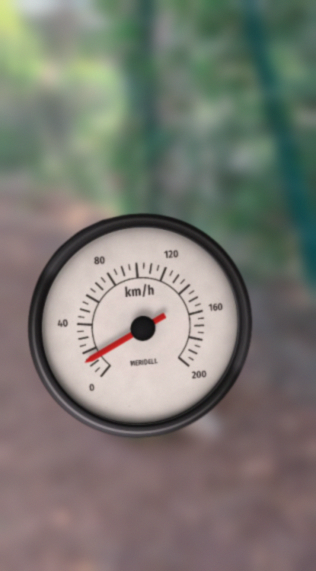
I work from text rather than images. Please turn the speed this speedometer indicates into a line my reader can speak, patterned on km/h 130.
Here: km/h 15
